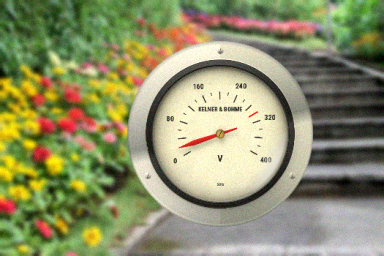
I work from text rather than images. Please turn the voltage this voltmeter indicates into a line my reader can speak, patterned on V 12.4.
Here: V 20
